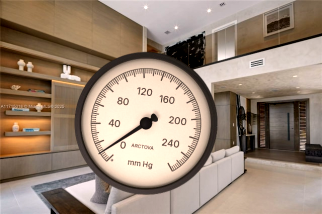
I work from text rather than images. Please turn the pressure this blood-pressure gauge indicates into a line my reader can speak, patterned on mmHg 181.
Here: mmHg 10
